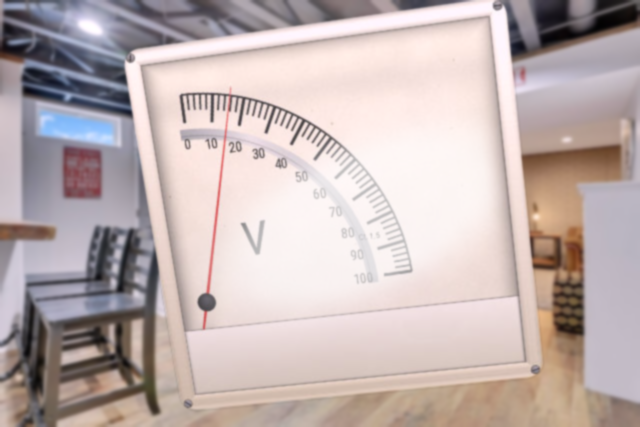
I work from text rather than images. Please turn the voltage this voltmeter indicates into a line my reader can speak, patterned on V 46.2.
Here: V 16
